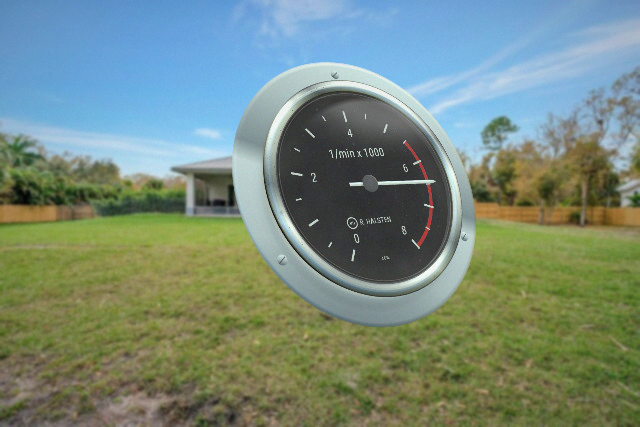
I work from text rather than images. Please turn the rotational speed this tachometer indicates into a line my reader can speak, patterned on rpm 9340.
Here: rpm 6500
